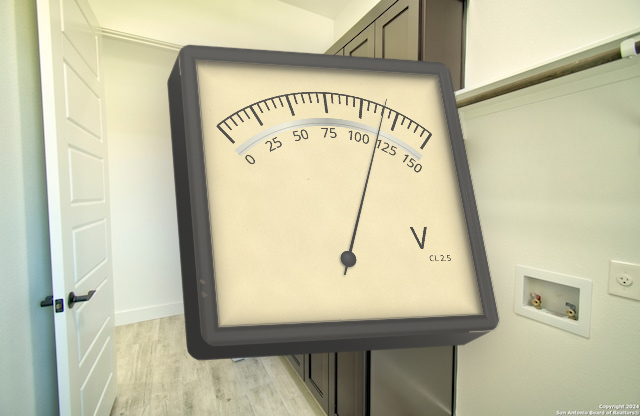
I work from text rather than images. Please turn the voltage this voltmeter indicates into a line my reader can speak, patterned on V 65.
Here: V 115
